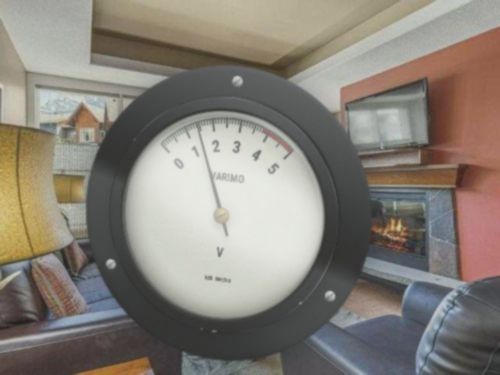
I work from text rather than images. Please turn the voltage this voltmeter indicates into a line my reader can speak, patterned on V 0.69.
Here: V 1.5
